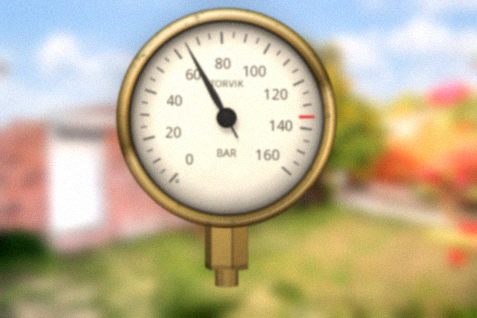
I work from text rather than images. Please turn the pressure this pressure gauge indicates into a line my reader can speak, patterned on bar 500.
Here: bar 65
